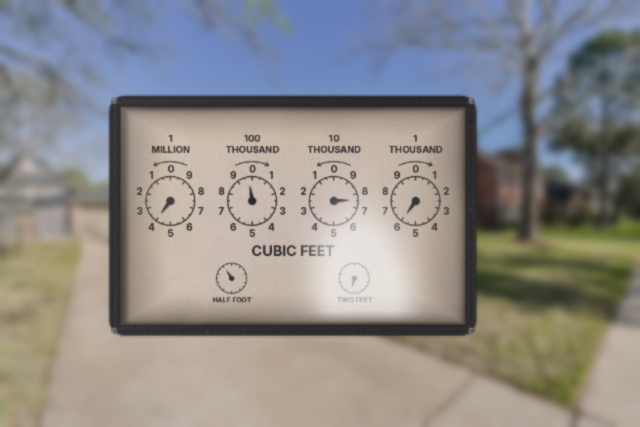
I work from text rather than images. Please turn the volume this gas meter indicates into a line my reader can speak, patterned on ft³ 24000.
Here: ft³ 397600
